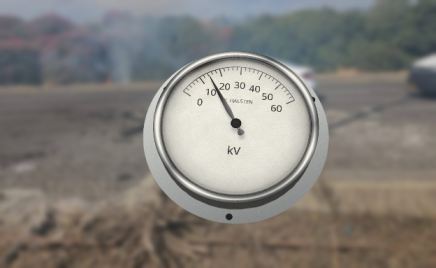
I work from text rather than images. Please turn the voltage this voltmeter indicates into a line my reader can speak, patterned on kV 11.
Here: kV 14
